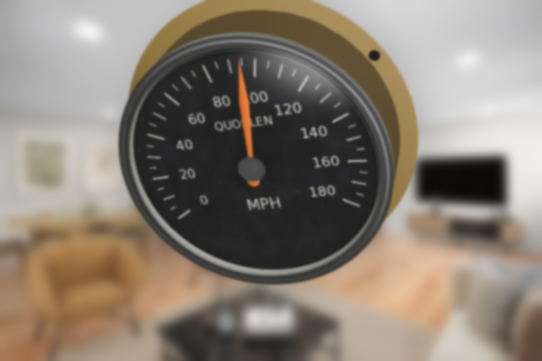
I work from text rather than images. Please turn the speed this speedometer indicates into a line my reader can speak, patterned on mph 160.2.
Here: mph 95
